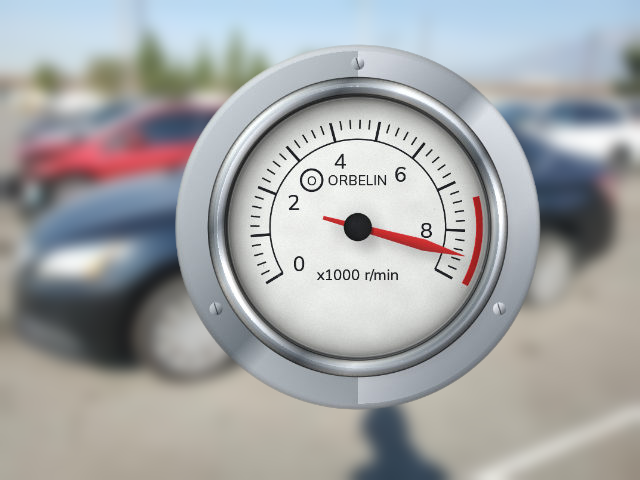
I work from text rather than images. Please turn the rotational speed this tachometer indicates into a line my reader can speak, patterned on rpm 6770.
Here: rpm 8500
